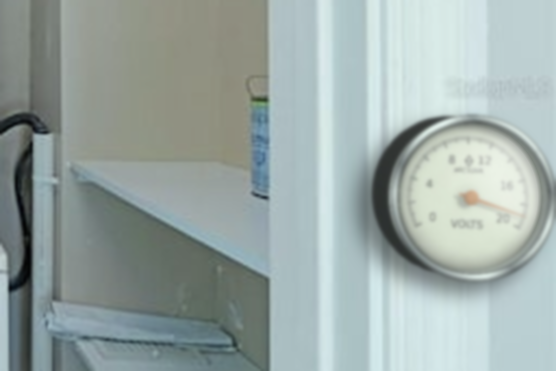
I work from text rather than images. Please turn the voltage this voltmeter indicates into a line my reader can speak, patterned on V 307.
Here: V 19
